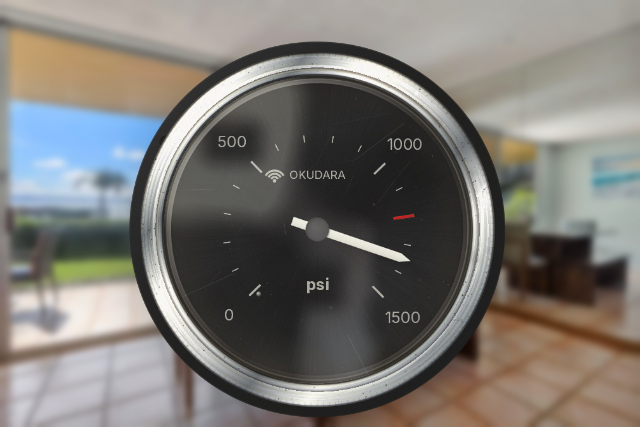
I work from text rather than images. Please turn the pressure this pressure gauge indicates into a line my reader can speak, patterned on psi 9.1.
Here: psi 1350
